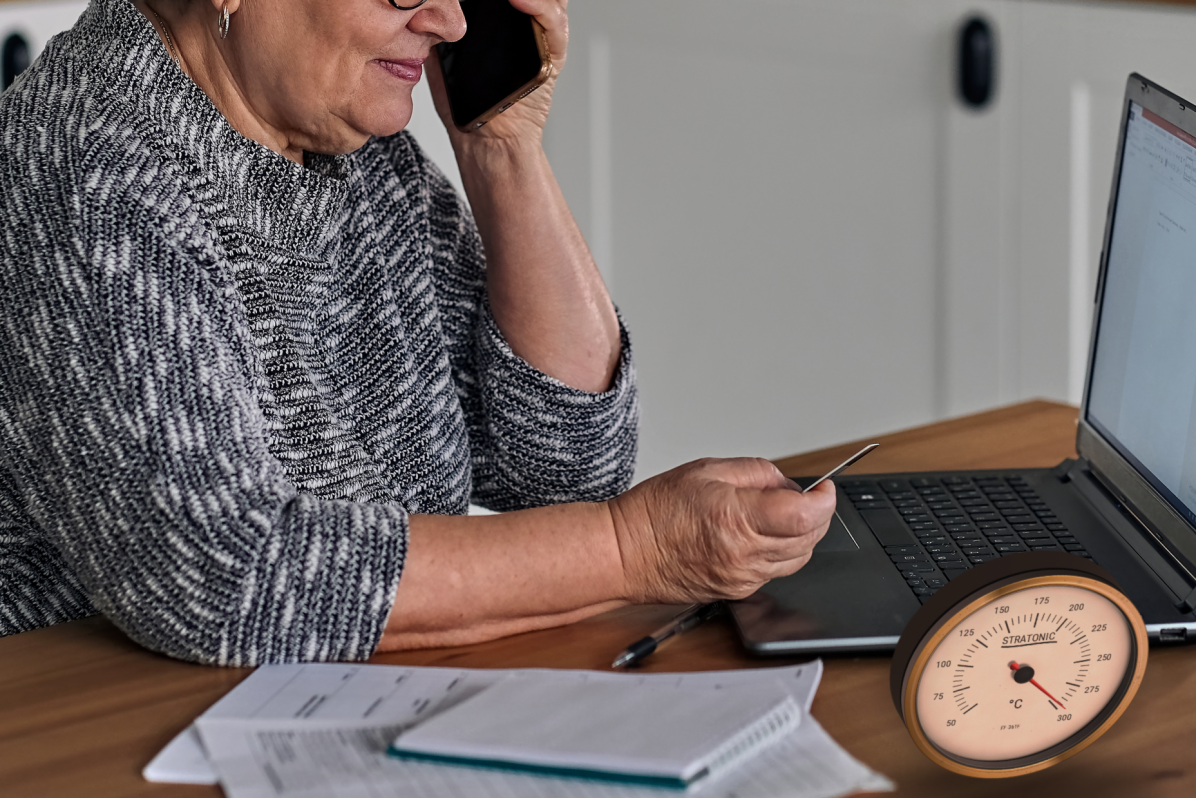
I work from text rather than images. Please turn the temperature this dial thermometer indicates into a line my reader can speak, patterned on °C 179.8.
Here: °C 295
